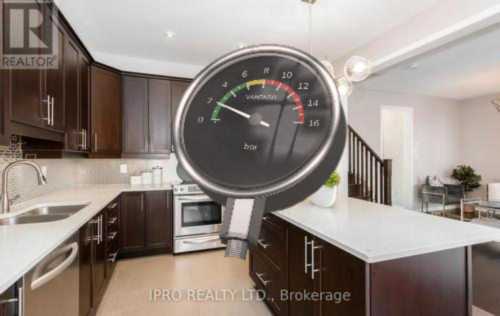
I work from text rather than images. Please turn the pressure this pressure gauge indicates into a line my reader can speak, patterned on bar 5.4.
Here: bar 2
